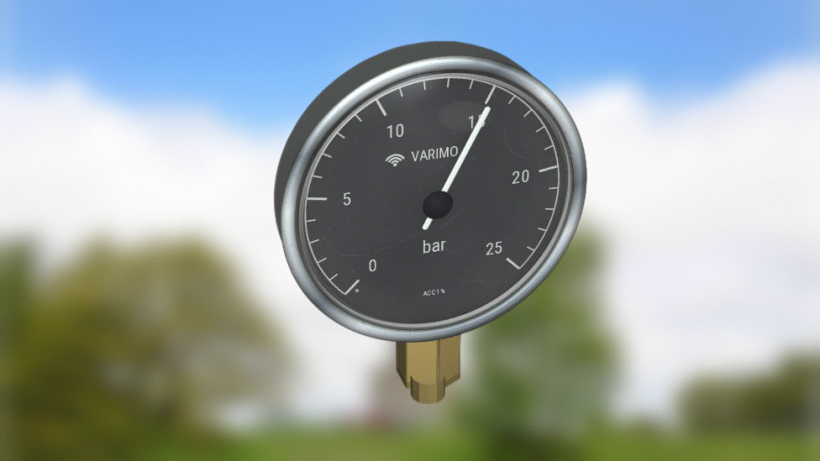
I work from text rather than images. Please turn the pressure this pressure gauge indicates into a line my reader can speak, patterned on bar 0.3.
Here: bar 15
